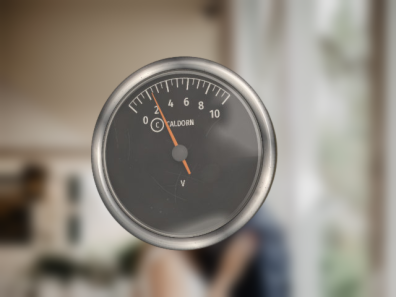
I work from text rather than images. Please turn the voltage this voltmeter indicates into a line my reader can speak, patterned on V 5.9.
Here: V 2.5
